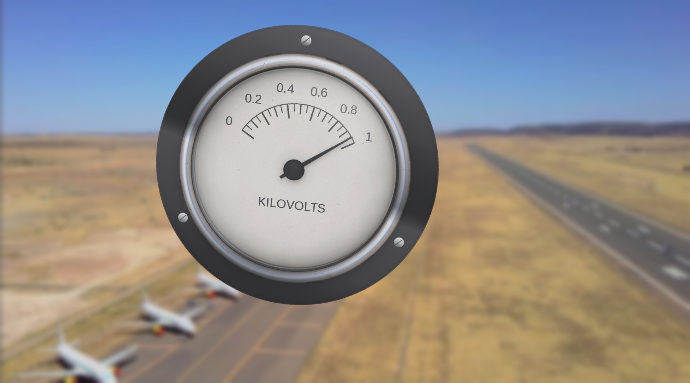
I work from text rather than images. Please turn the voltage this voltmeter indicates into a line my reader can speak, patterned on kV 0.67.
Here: kV 0.95
